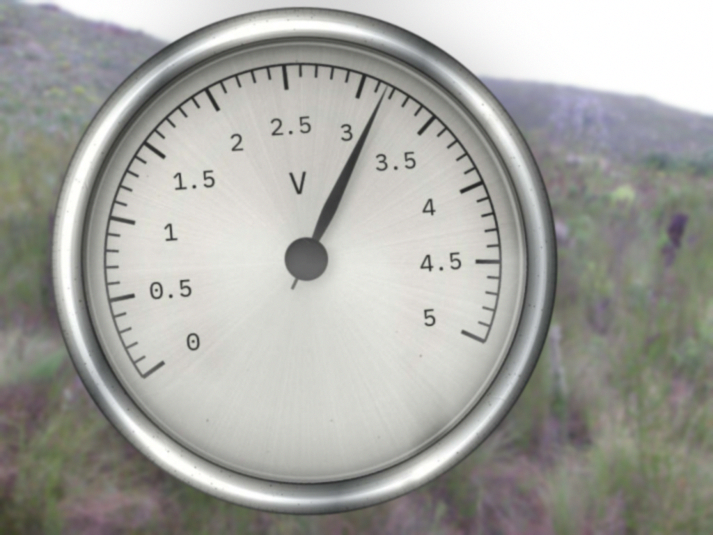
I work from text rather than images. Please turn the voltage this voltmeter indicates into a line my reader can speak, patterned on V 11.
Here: V 3.15
